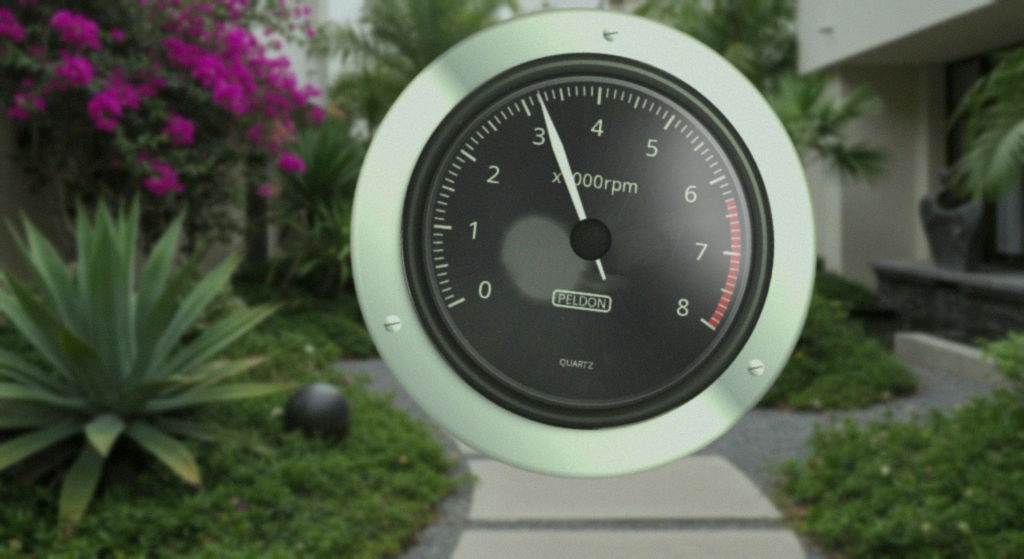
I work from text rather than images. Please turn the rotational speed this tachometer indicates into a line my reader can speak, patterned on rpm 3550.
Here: rpm 3200
